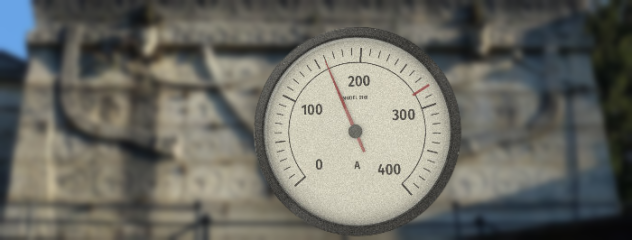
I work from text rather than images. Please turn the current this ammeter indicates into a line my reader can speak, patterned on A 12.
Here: A 160
